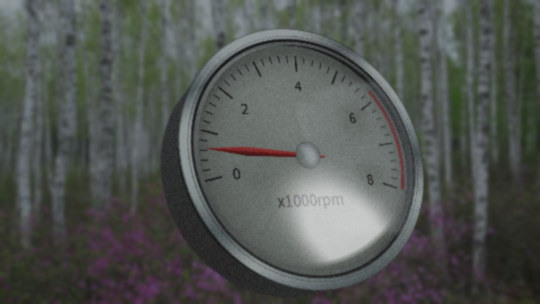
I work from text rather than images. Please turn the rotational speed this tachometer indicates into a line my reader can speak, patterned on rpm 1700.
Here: rpm 600
